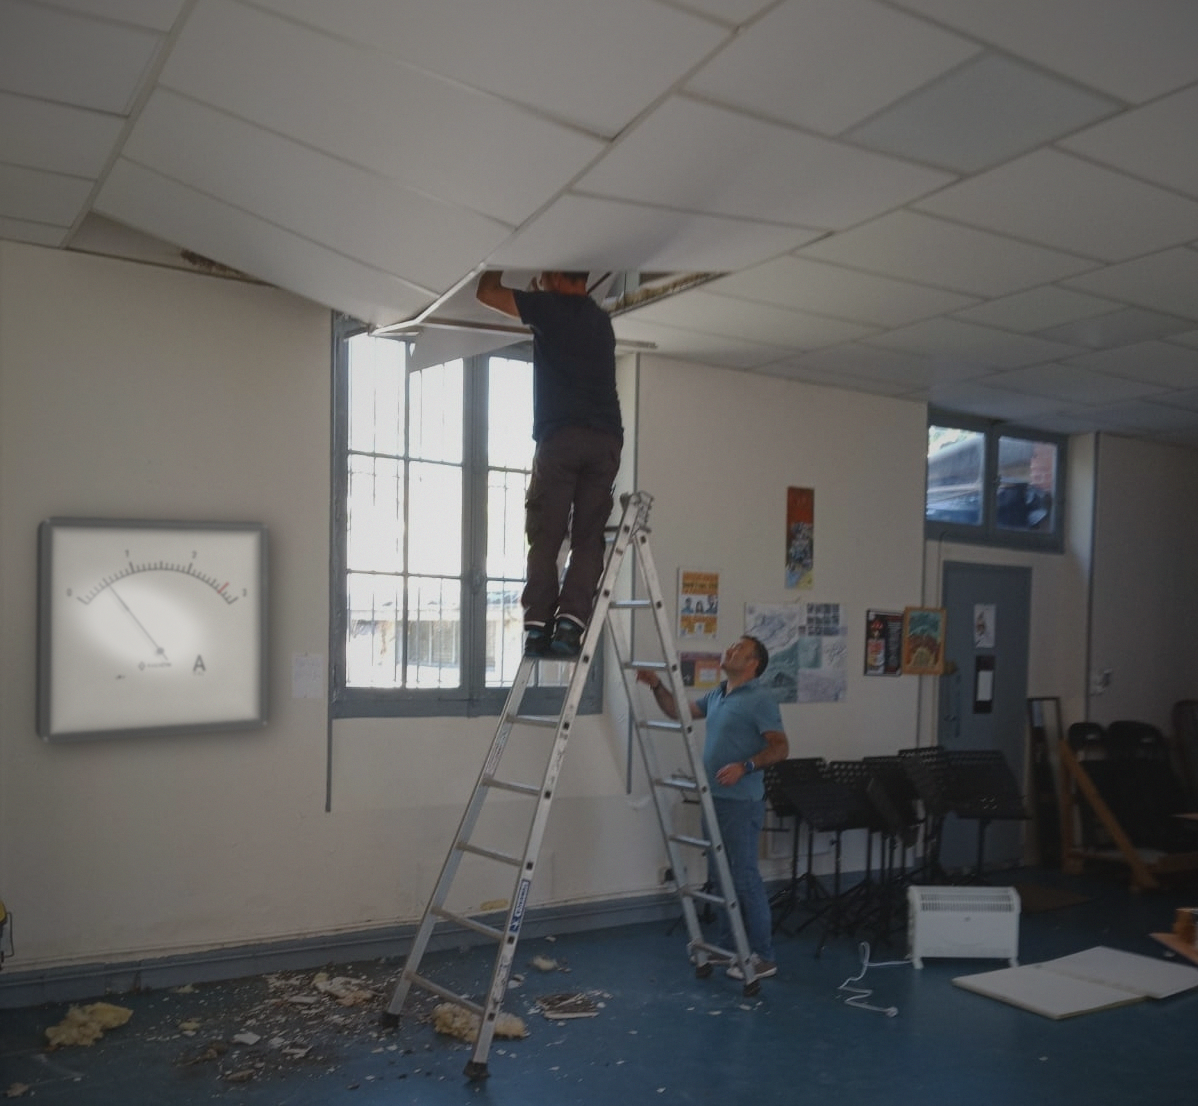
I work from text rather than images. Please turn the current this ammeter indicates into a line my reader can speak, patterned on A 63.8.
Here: A 0.5
